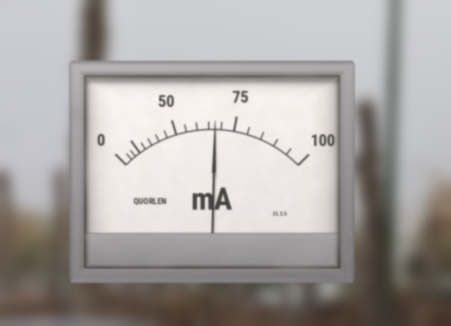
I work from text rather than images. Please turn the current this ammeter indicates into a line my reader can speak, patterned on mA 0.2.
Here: mA 67.5
